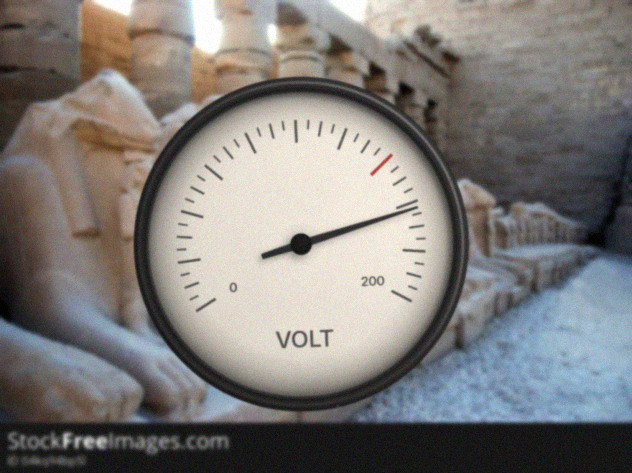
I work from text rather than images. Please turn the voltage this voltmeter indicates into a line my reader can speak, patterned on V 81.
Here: V 162.5
